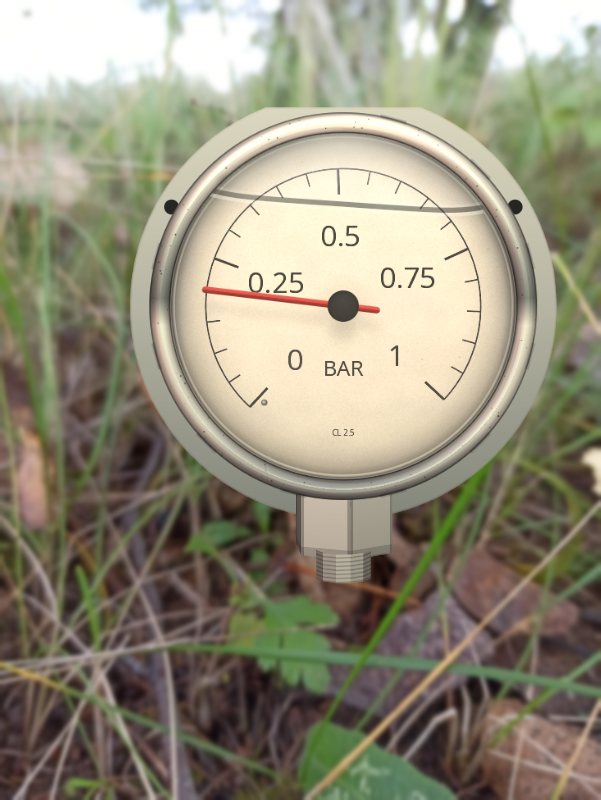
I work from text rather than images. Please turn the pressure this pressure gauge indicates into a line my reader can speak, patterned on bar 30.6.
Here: bar 0.2
